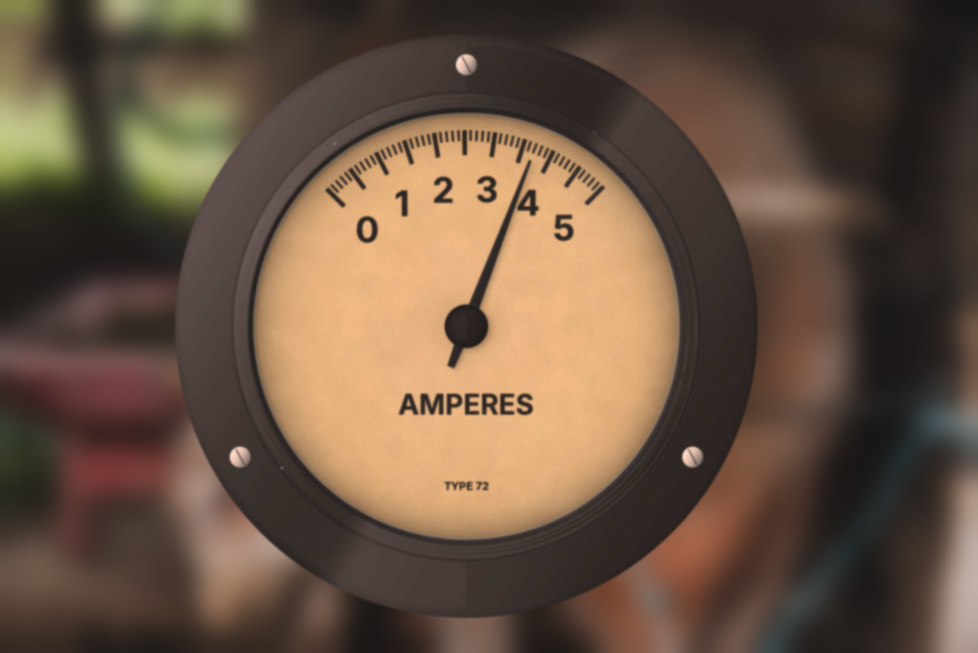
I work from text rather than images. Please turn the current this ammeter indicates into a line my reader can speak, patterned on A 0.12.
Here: A 3.7
